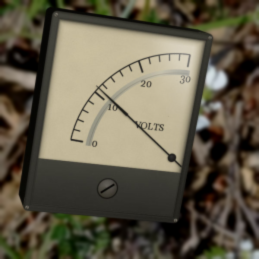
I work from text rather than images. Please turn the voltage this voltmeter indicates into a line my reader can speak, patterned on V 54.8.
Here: V 11
